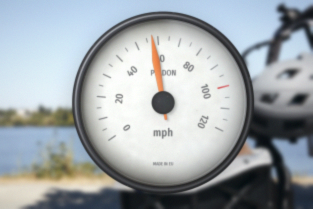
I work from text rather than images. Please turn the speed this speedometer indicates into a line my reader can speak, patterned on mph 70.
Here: mph 57.5
